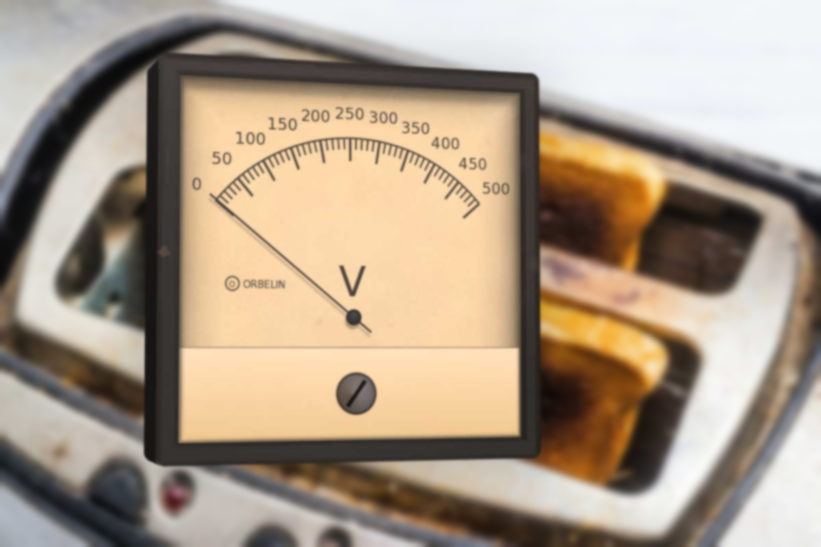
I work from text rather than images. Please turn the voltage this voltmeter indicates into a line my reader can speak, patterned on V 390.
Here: V 0
